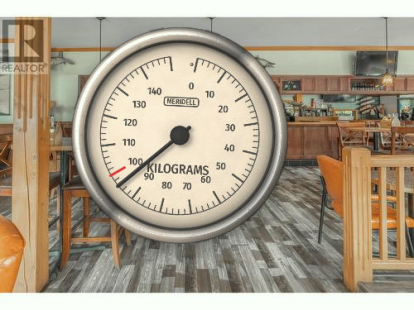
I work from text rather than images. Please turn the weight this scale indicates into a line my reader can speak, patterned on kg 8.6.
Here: kg 96
